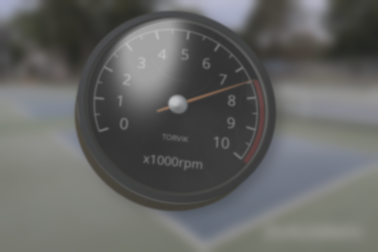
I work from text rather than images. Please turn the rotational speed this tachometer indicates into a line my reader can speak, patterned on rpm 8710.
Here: rpm 7500
